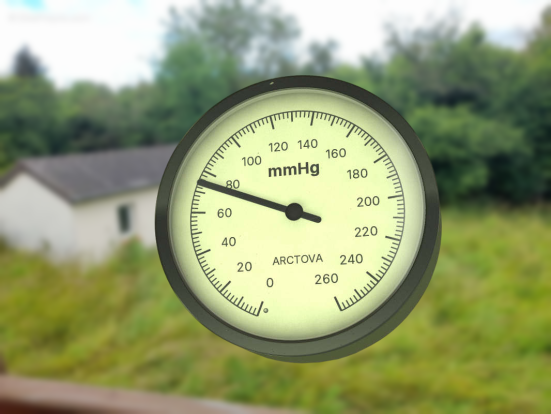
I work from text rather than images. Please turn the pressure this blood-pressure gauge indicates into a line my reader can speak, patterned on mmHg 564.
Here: mmHg 74
